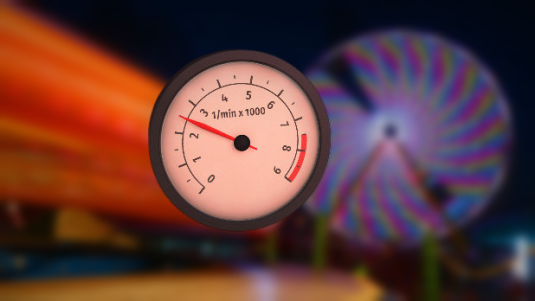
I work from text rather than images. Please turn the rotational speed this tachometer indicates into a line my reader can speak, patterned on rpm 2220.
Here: rpm 2500
